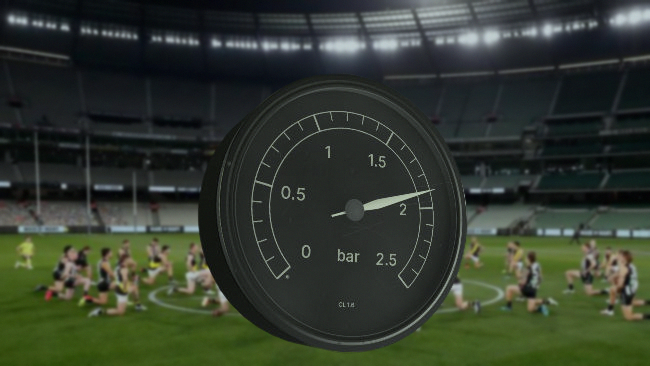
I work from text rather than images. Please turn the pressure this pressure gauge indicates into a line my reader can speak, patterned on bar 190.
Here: bar 1.9
